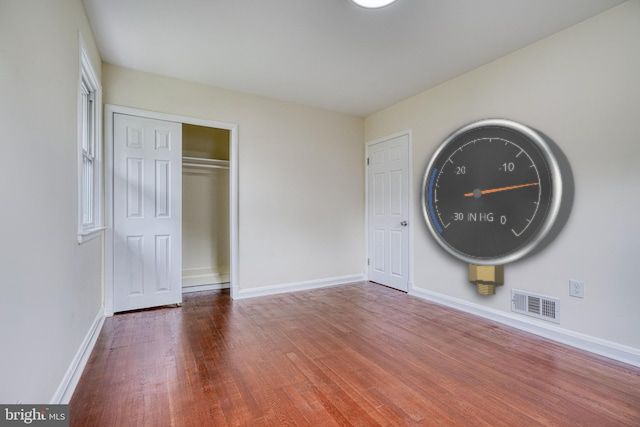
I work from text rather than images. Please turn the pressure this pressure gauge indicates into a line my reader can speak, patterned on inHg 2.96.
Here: inHg -6
